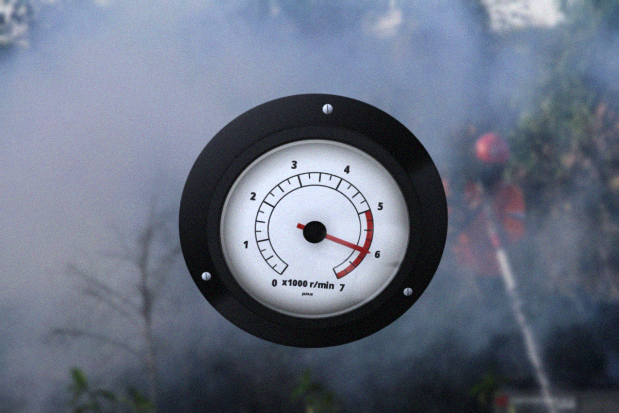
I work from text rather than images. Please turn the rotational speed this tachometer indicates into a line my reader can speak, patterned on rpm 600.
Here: rpm 6000
